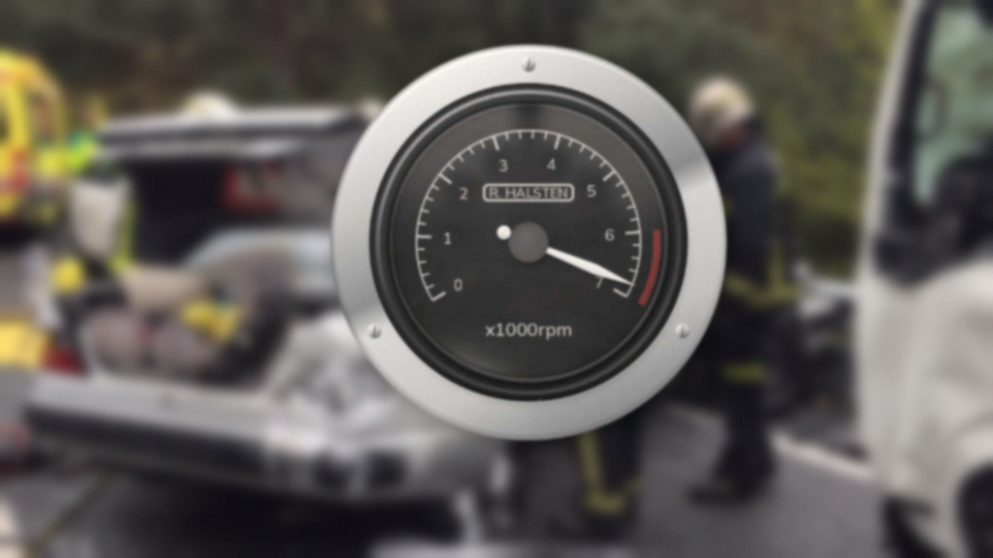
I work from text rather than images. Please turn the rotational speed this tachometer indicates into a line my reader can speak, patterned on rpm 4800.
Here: rpm 6800
